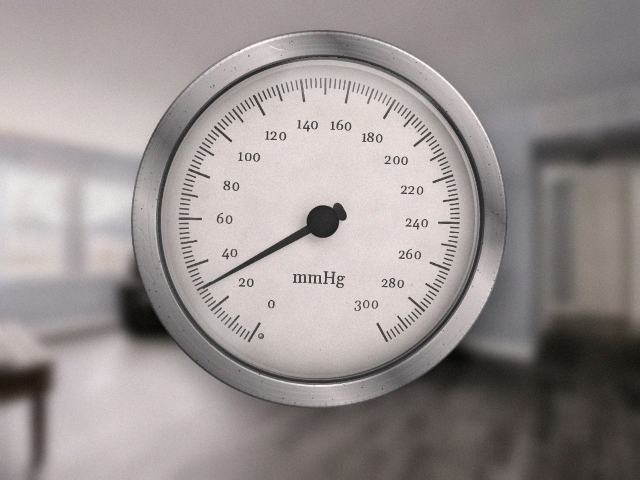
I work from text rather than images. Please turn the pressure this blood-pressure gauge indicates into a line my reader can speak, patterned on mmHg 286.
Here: mmHg 30
